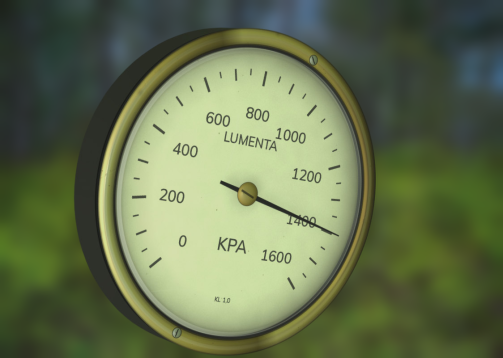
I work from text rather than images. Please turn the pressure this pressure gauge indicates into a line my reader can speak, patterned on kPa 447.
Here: kPa 1400
